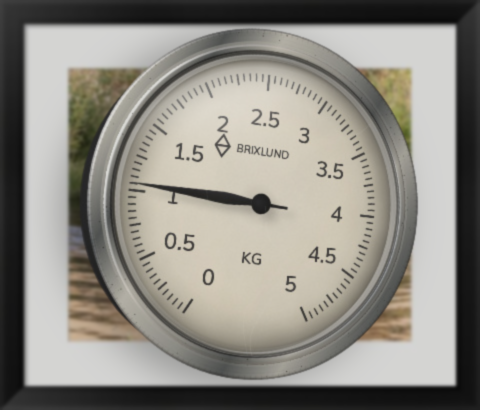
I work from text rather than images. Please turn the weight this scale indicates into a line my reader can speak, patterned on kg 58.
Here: kg 1.05
